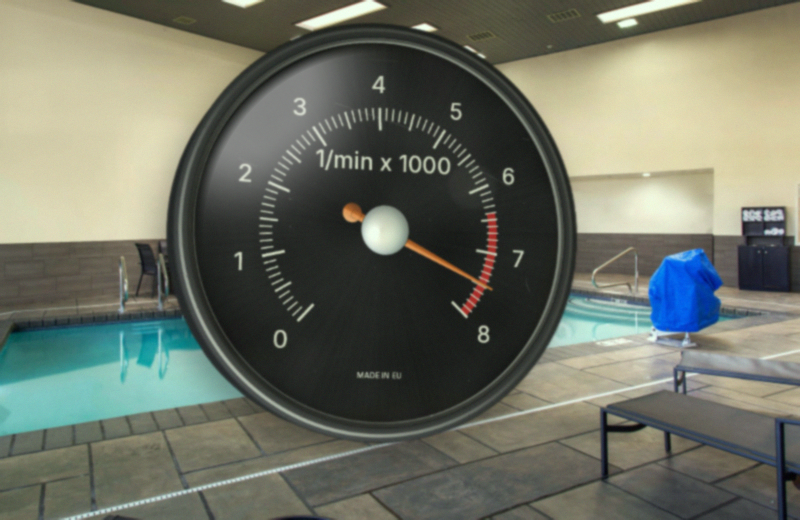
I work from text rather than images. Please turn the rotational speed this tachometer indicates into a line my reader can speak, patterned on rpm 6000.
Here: rpm 7500
